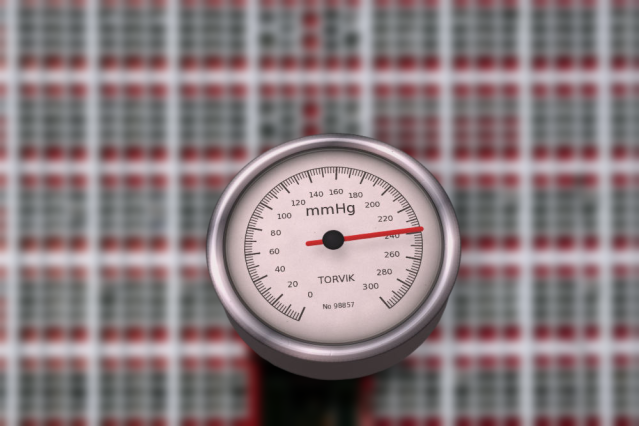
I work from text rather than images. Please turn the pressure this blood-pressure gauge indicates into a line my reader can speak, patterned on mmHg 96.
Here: mmHg 240
